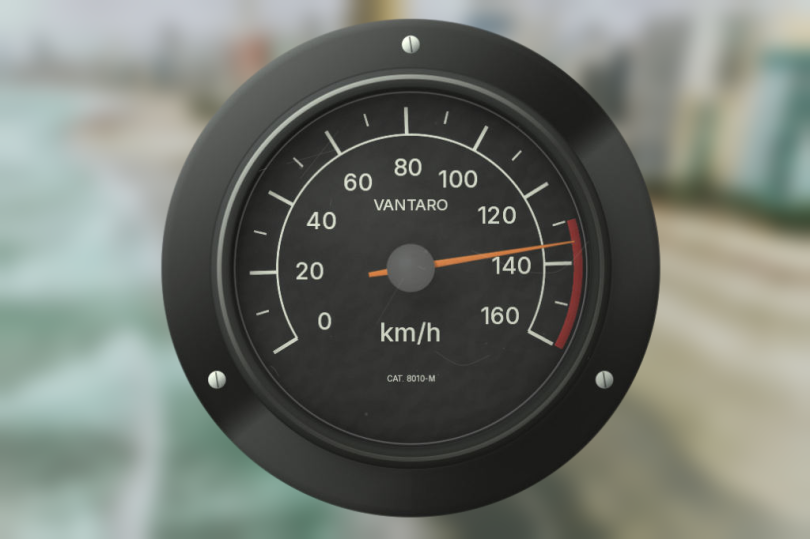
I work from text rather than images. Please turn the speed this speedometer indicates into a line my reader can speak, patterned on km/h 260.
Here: km/h 135
